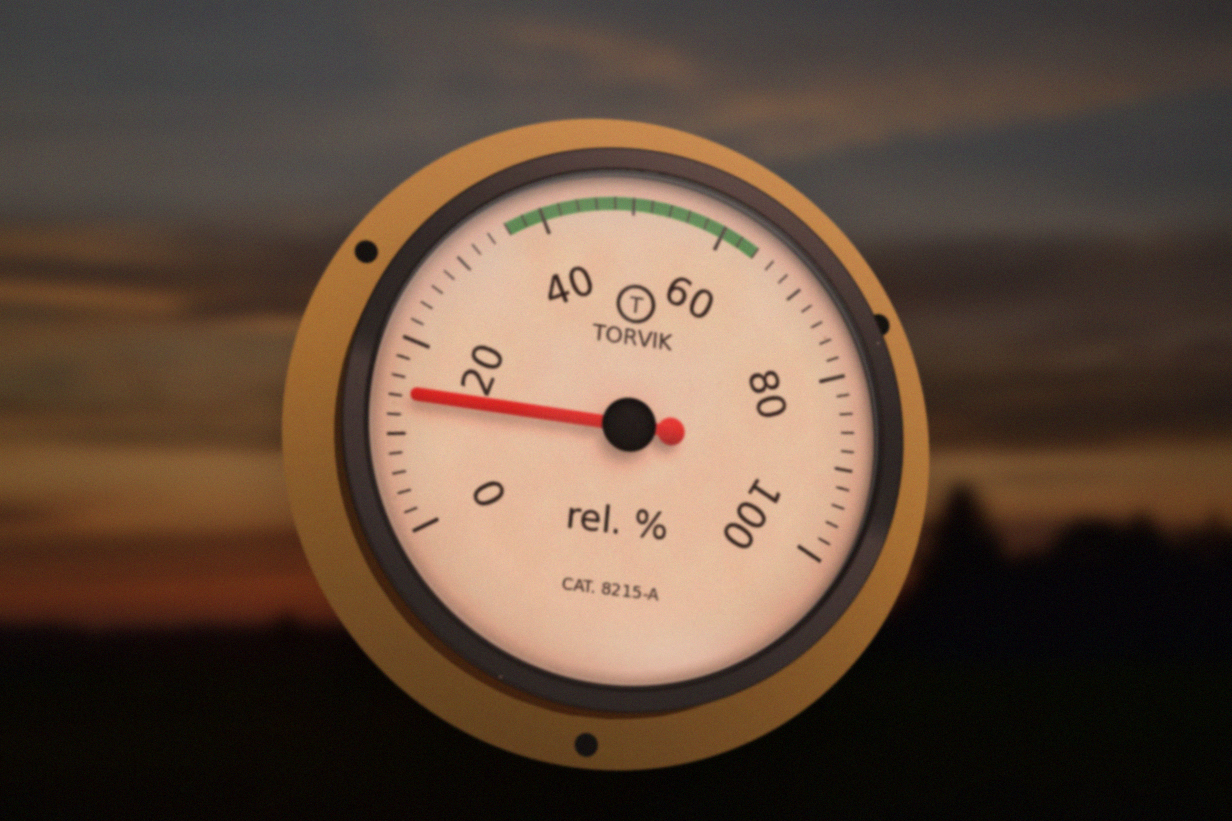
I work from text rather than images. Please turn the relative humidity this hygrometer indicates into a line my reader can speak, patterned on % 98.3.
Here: % 14
